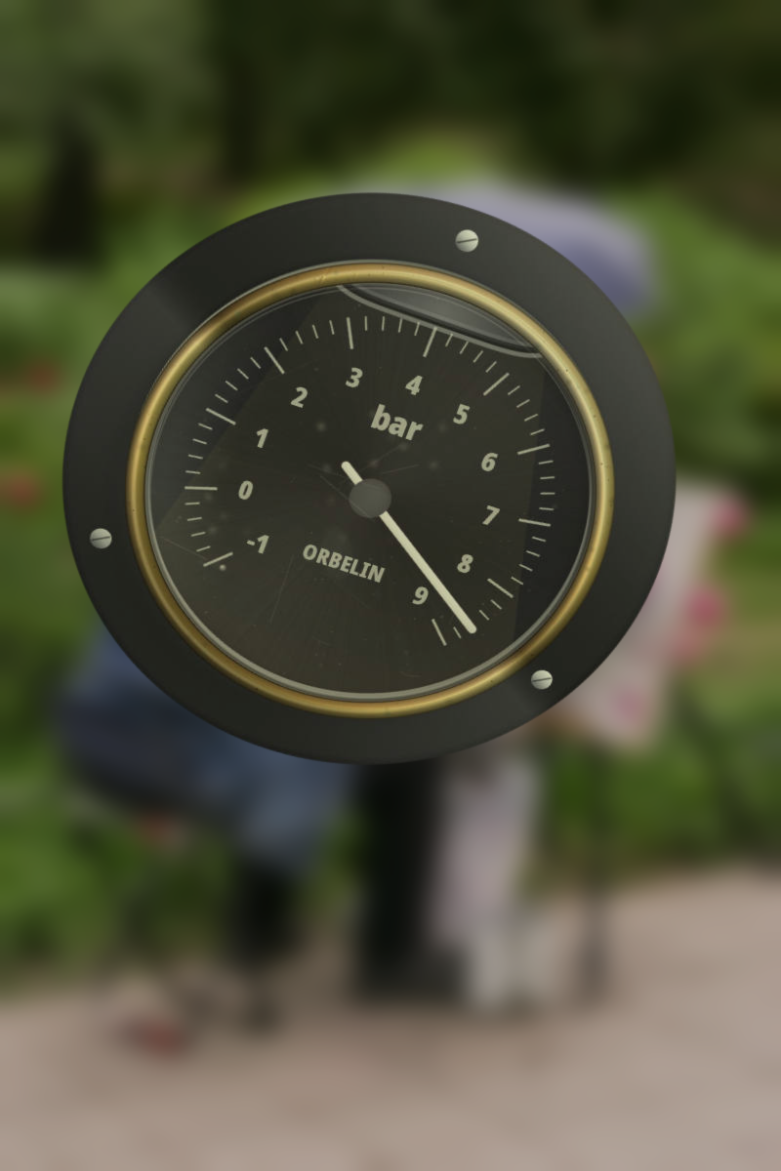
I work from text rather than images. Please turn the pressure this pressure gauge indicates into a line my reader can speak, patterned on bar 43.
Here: bar 8.6
